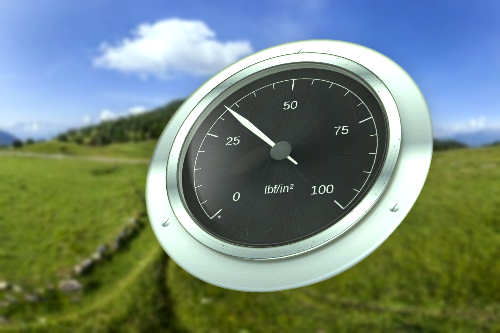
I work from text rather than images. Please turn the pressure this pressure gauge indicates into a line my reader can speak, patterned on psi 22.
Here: psi 32.5
